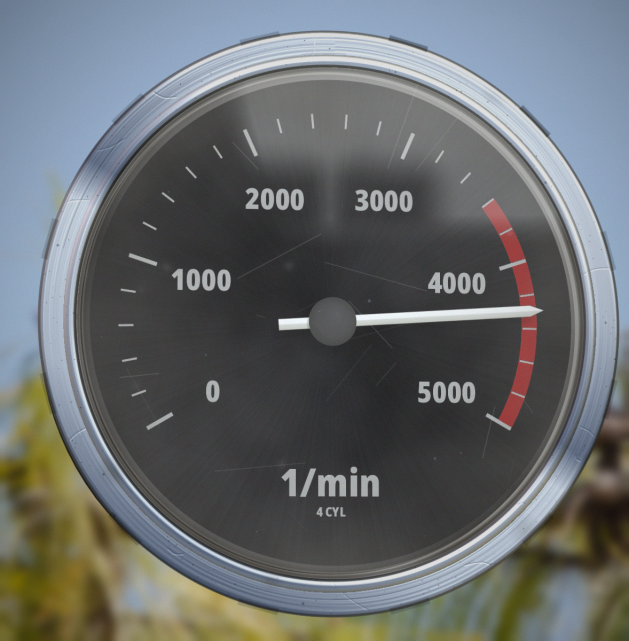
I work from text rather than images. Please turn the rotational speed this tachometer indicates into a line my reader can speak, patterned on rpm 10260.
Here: rpm 4300
